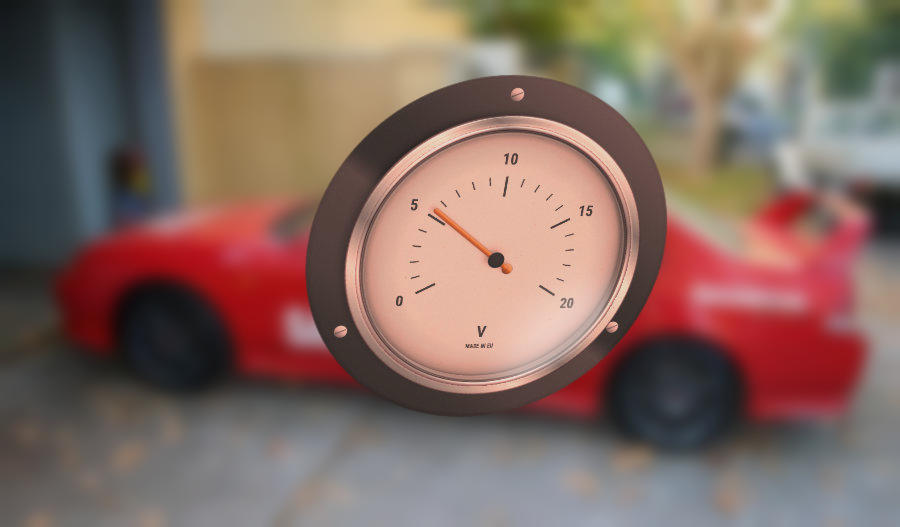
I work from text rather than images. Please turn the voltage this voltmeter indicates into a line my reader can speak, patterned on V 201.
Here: V 5.5
